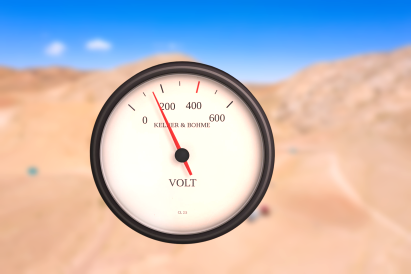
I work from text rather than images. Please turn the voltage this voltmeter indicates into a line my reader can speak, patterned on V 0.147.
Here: V 150
